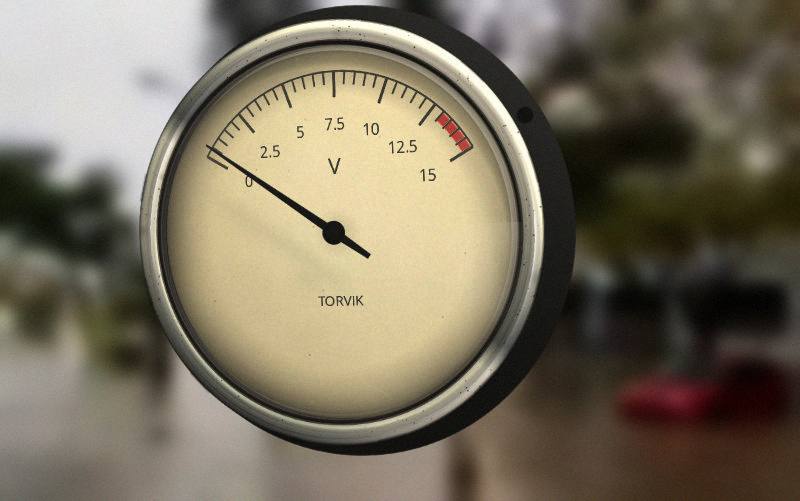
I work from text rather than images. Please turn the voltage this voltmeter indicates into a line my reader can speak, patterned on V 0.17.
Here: V 0.5
